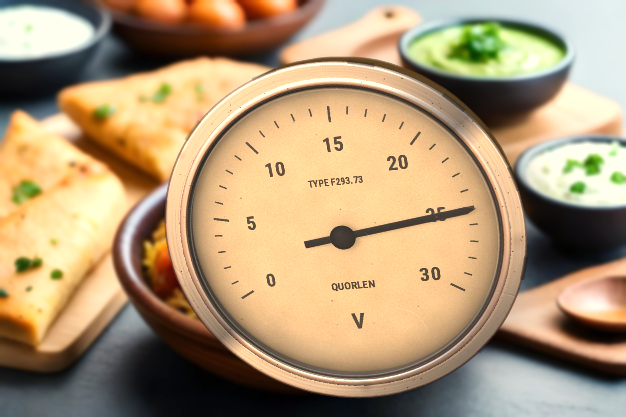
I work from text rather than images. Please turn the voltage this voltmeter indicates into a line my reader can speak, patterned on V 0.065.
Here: V 25
